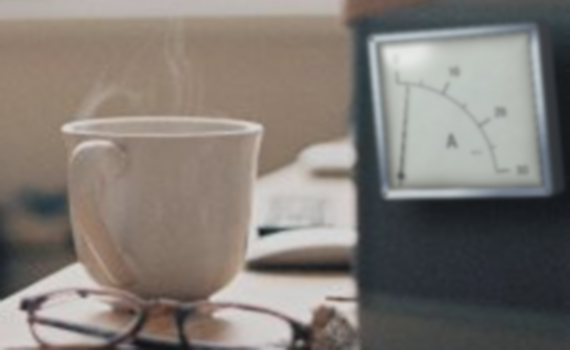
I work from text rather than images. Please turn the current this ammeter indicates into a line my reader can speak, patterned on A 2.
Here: A 2.5
